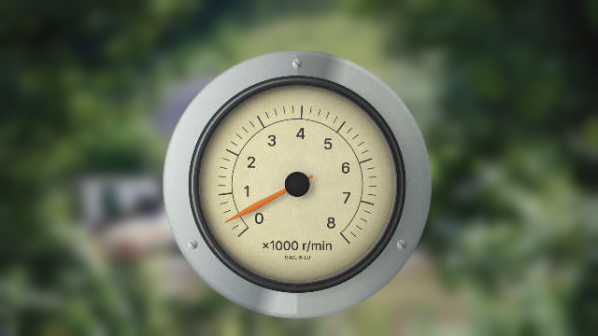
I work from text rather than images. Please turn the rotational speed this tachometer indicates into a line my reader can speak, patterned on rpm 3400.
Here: rpm 400
